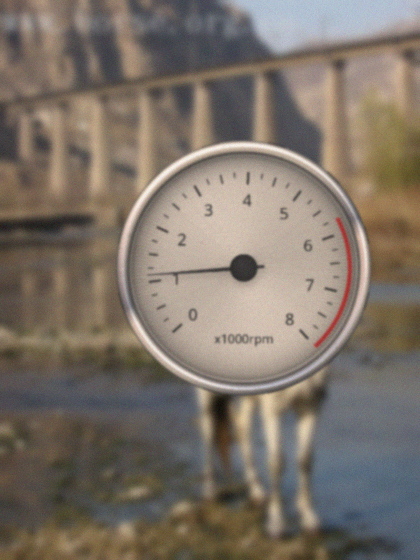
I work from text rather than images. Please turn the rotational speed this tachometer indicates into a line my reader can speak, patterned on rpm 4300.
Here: rpm 1125
